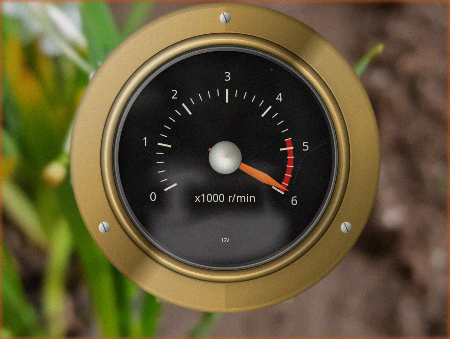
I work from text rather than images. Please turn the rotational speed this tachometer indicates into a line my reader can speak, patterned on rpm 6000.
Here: rpm 5900
